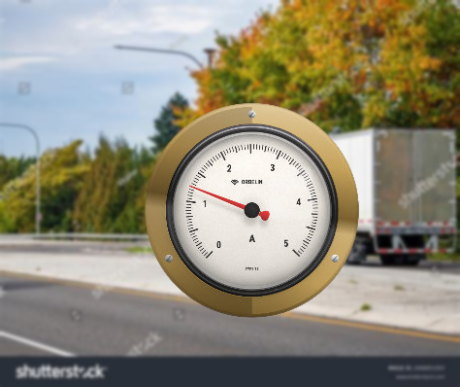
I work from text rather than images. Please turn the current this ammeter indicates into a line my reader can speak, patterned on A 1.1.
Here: A 1.25
